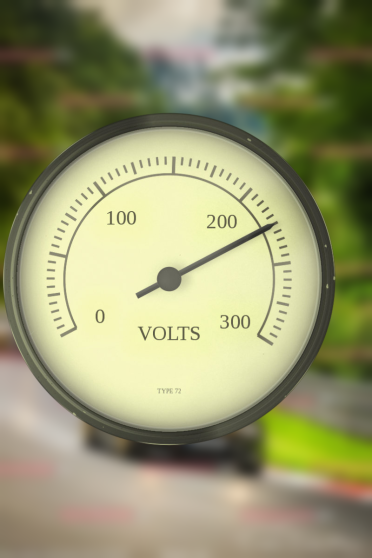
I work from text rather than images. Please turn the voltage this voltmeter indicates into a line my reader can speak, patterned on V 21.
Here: V 225
